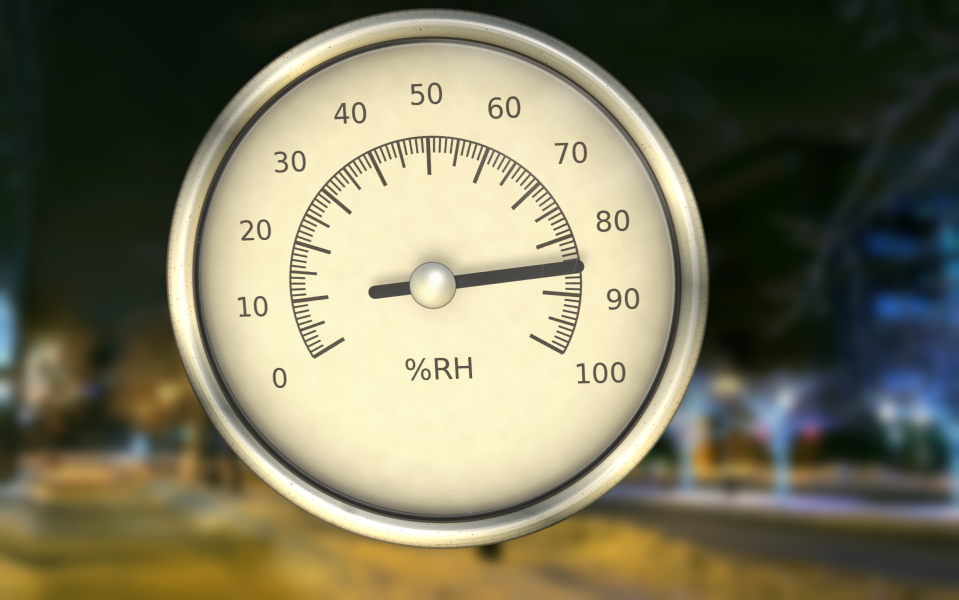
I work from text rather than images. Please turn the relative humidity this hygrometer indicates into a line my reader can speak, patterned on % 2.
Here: % 85
